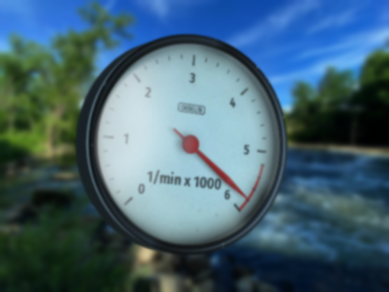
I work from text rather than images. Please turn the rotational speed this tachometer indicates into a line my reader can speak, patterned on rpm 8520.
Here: rpm 5800
